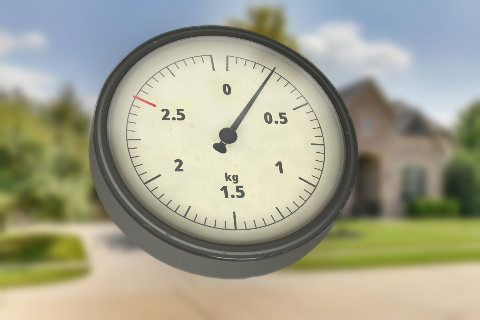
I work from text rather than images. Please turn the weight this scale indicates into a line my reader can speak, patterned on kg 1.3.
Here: kg 0.25
